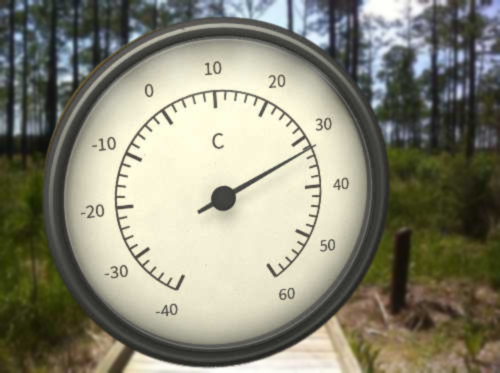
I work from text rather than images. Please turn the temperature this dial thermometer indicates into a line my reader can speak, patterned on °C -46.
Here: °C 32
